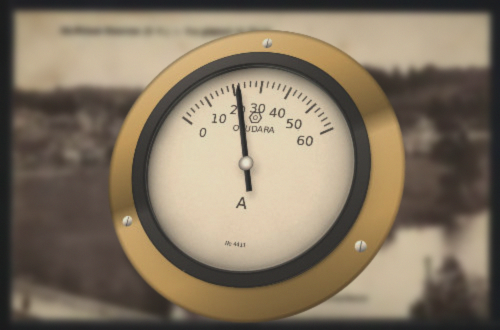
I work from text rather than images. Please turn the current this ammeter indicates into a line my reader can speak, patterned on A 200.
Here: A 22
